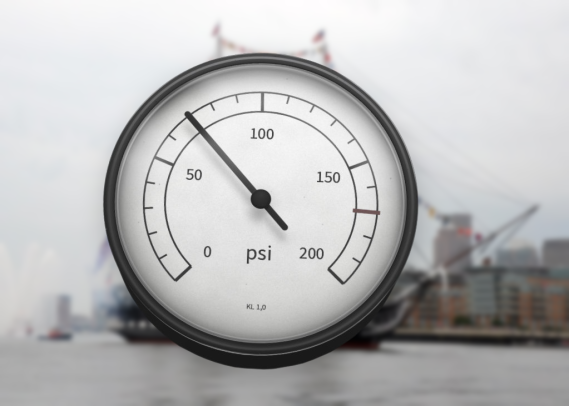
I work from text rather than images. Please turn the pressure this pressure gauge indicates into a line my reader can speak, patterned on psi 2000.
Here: psi 70
